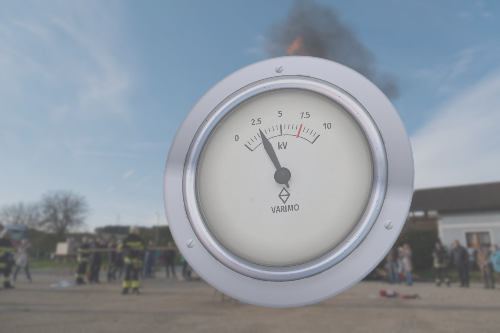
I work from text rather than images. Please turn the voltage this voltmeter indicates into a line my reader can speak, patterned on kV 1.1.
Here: kV 2.5
